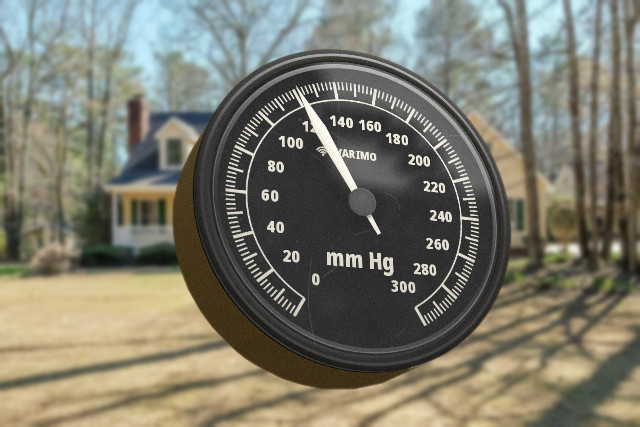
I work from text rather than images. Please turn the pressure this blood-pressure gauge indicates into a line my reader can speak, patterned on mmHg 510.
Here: mmHg 120
